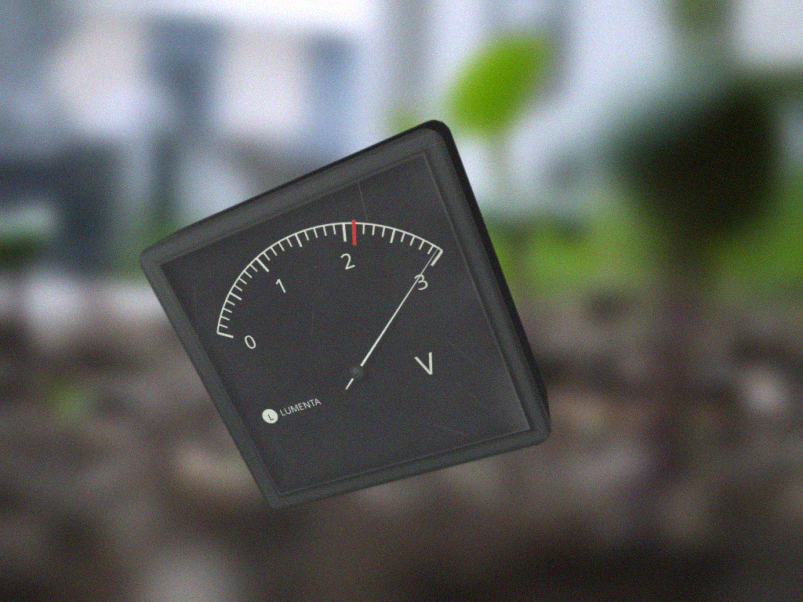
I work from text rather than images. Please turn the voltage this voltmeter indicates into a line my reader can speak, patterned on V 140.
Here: V 2.95
